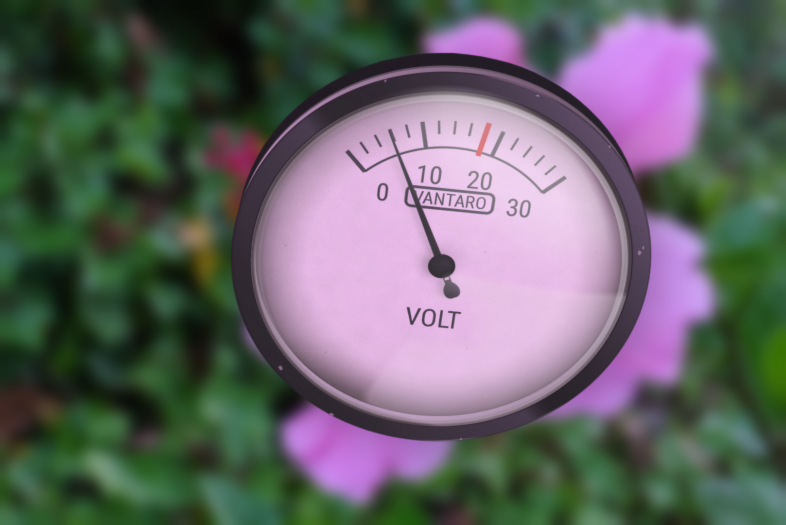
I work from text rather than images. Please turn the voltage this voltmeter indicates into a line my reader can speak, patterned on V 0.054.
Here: V 6
